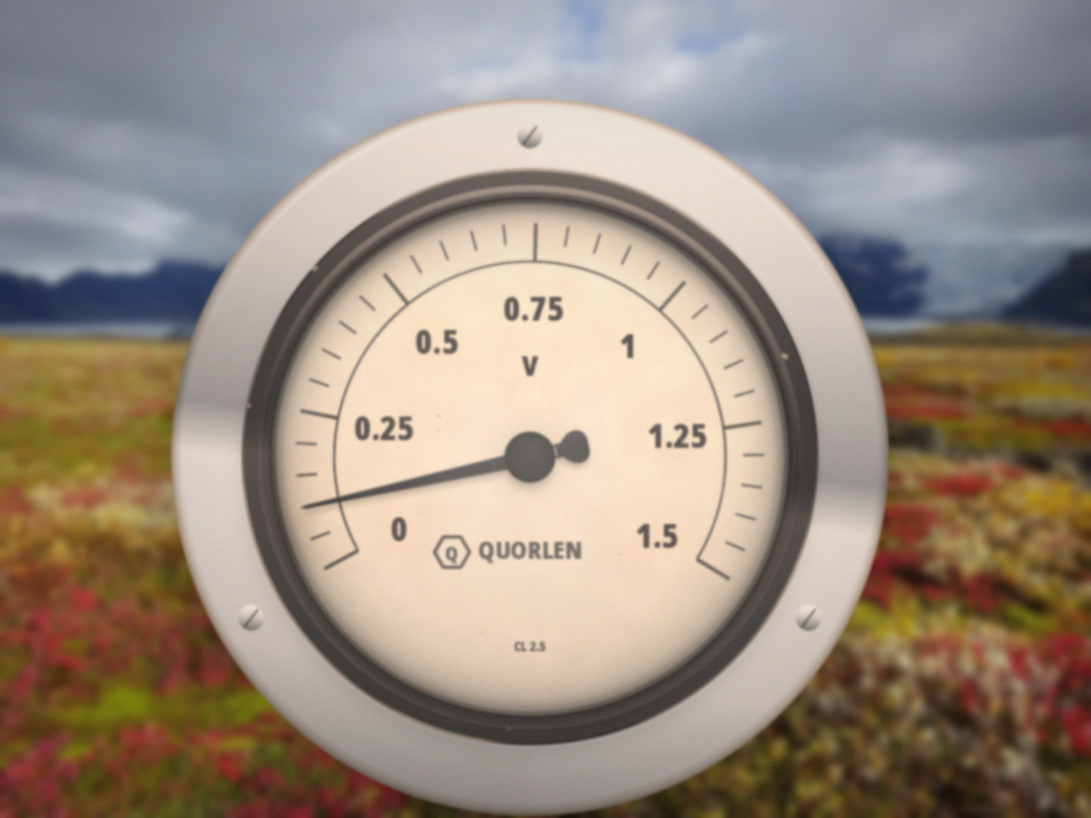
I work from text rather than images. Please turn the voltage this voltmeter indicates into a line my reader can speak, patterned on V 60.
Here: V 0.1
